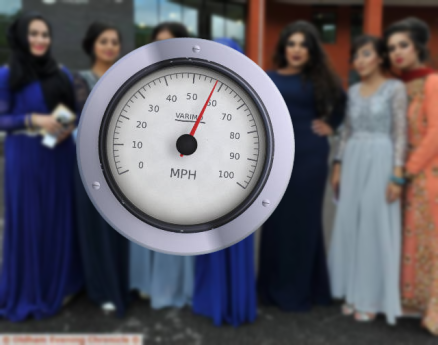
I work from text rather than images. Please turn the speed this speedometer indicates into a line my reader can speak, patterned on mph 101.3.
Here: mph 58
